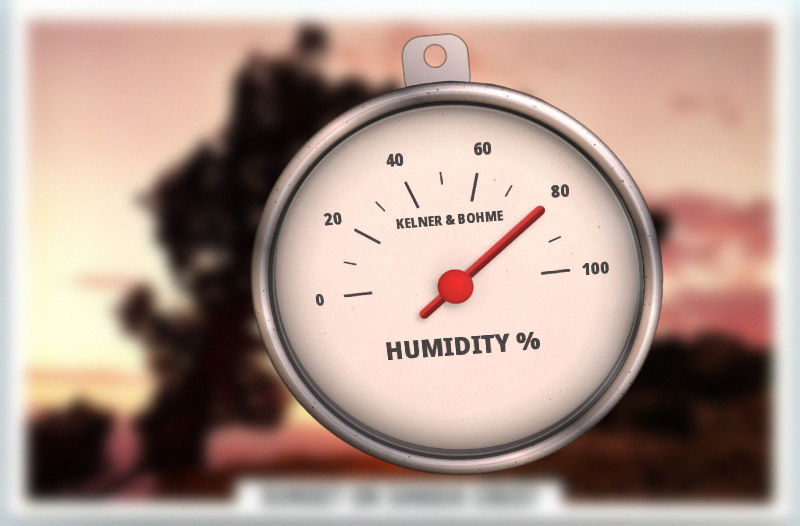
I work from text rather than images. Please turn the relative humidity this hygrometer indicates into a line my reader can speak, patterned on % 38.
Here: % 80
